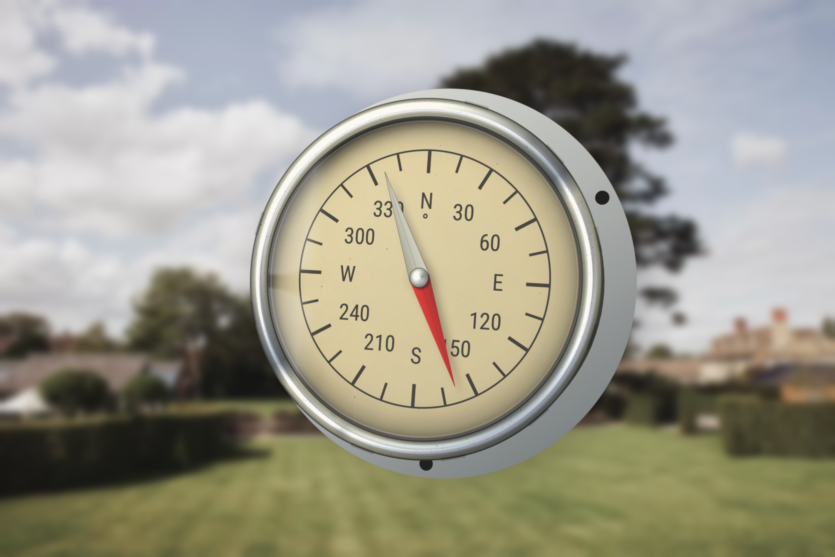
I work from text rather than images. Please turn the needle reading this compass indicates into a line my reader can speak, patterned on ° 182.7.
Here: ° 157.5
